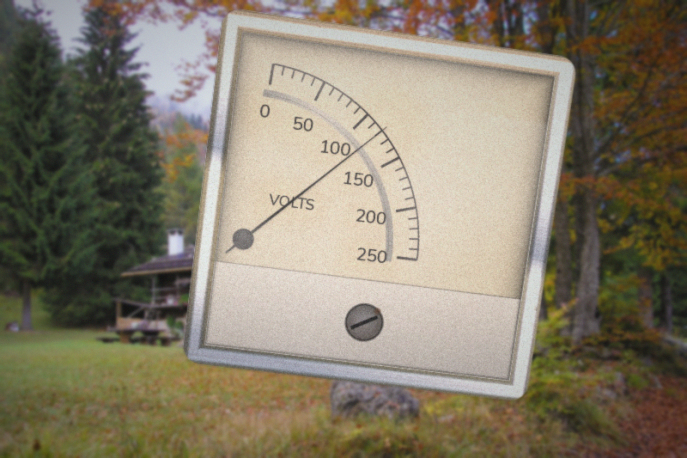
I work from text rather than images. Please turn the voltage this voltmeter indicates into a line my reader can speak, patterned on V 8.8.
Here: V 120
